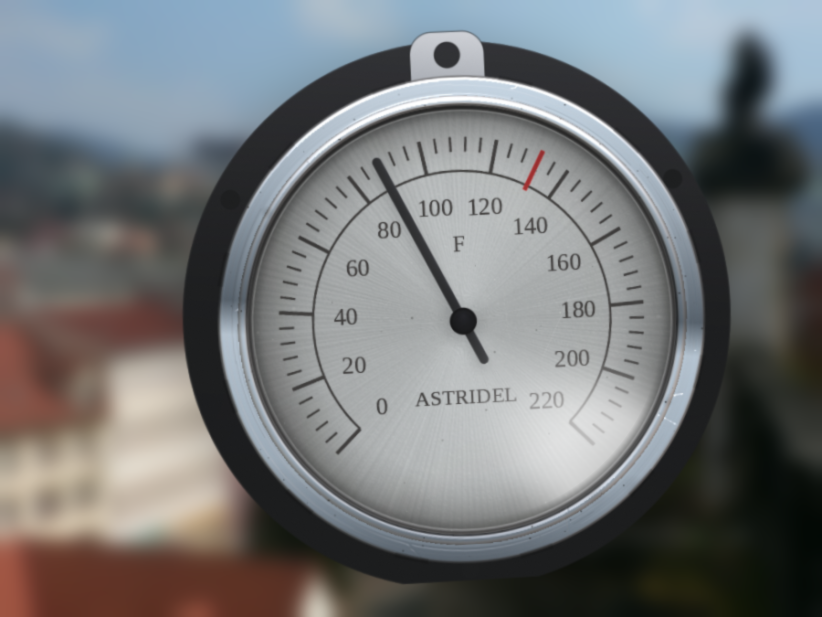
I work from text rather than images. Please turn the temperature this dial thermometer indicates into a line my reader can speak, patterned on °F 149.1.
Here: °F 88
